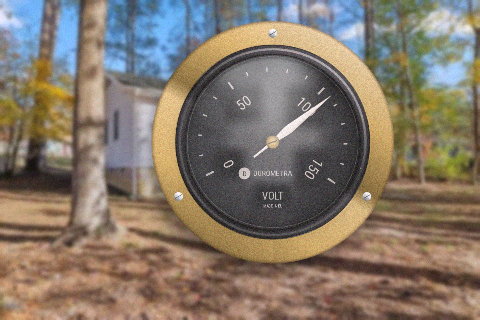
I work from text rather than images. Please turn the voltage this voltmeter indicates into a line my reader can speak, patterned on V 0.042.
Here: V 105
